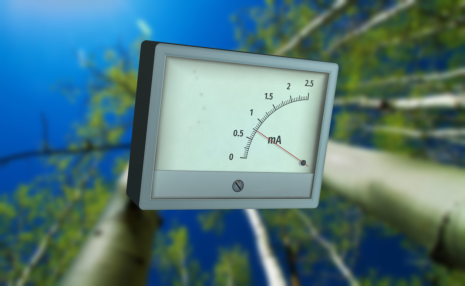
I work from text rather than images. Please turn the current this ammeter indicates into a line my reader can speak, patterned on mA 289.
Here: mA 0.75
